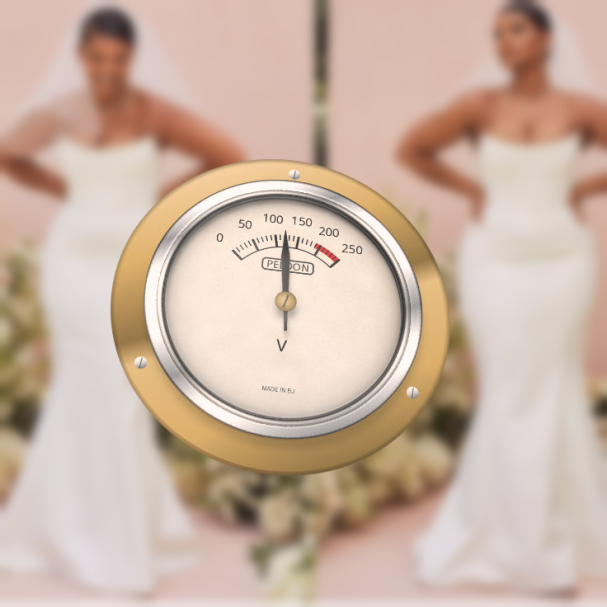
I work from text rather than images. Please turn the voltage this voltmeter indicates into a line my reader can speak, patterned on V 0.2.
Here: V 120
